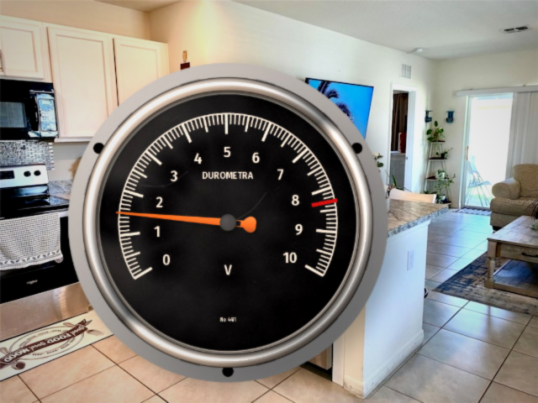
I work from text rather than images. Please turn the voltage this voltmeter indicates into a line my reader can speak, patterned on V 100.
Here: V 1.5
